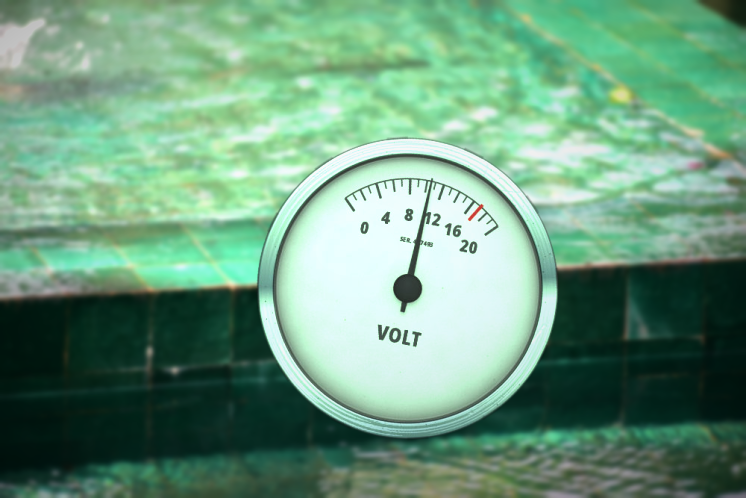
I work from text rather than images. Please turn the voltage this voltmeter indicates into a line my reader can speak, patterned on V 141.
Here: V 10.5
